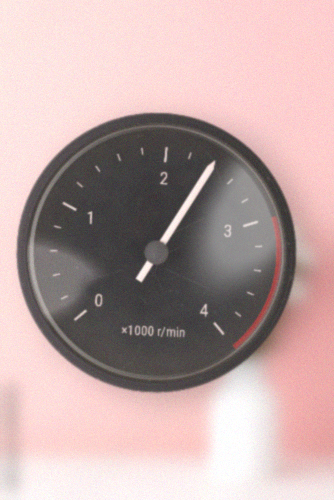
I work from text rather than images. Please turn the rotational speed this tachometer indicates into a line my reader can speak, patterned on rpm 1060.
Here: rpm 2400
